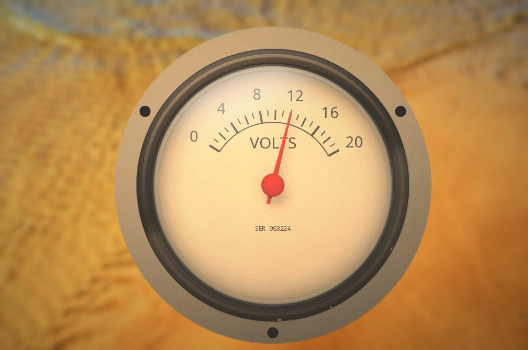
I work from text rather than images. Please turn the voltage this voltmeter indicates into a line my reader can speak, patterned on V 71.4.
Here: V 12
